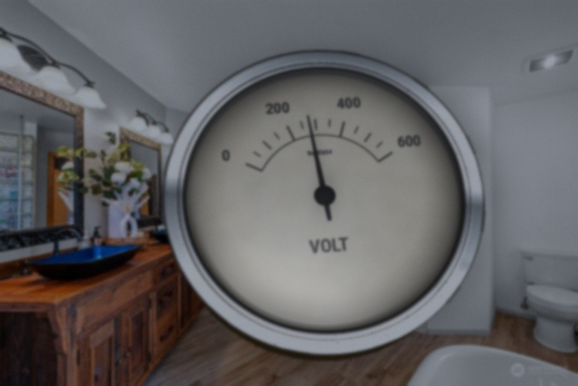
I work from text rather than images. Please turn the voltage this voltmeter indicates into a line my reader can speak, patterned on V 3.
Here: V 275
